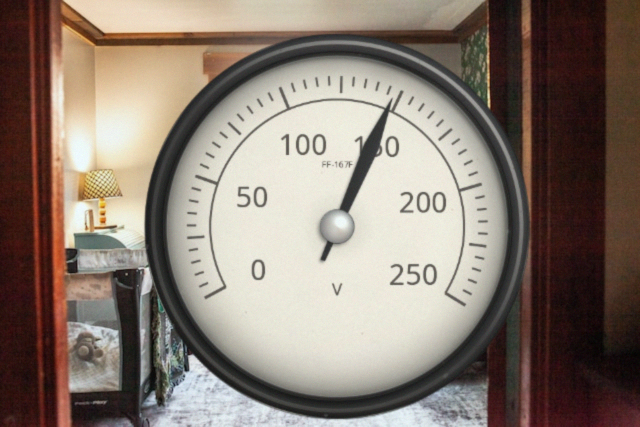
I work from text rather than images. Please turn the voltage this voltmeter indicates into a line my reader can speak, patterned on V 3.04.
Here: V 147.5
